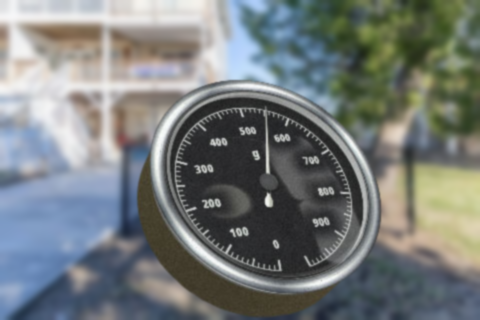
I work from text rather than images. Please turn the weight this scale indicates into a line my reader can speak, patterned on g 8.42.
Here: g 550
